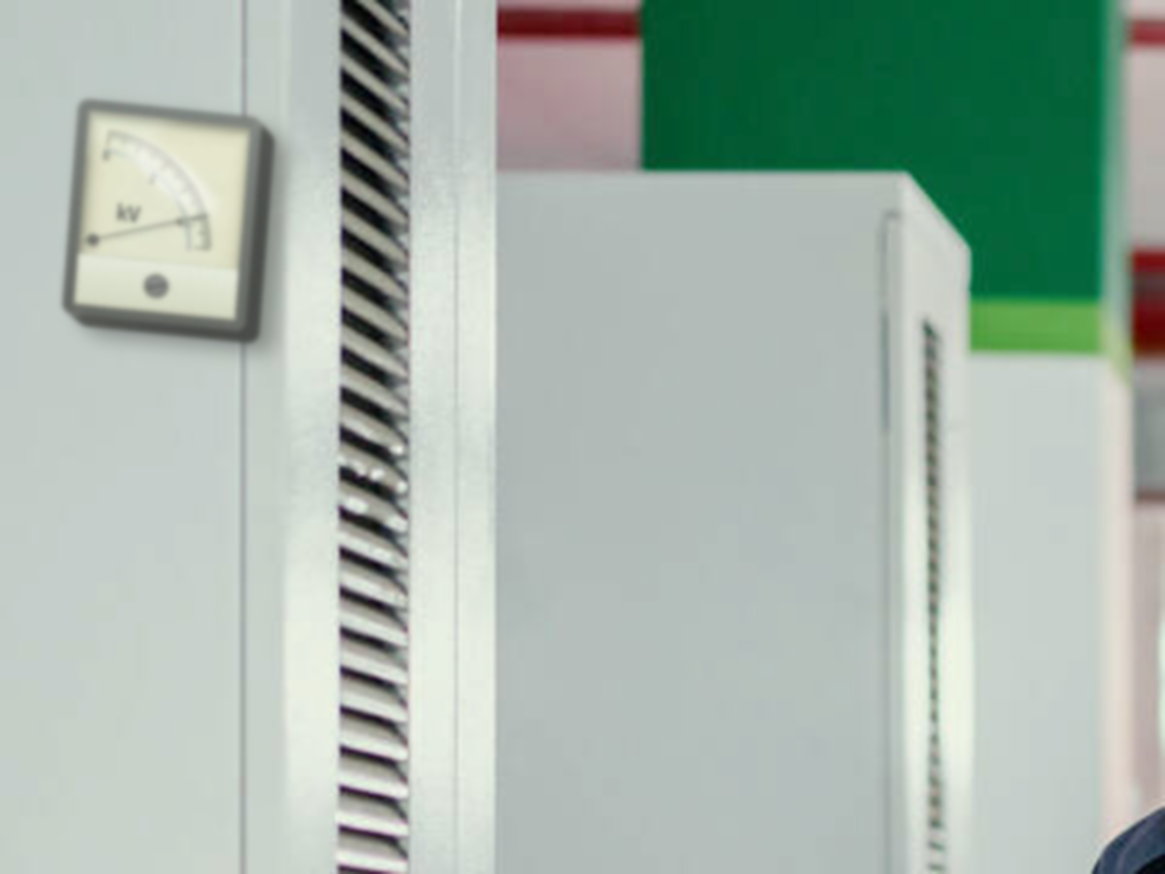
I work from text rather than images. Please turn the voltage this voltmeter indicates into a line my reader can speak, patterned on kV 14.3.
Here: kV 4
